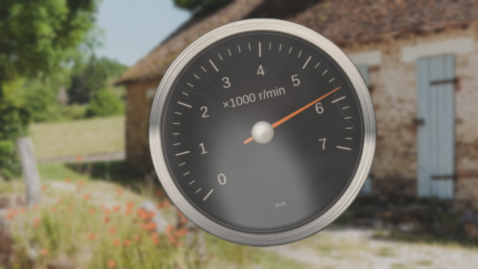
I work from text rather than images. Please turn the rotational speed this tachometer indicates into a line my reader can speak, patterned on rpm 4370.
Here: rpm 5800
